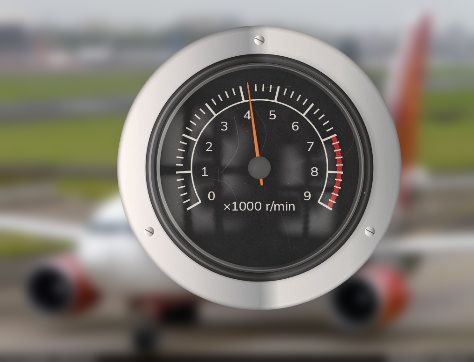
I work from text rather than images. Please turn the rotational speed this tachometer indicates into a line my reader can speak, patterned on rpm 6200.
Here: rpm 4200
